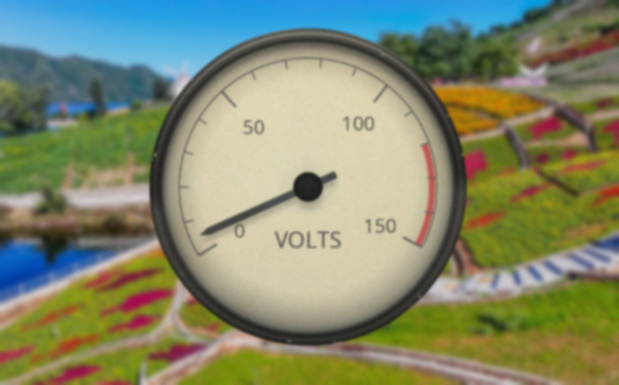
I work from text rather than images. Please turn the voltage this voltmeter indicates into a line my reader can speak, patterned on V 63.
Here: V 5
